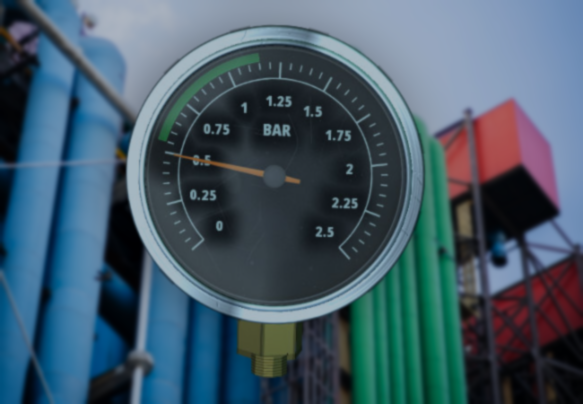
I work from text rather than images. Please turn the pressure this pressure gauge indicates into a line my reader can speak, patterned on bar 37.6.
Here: bar 0.5
